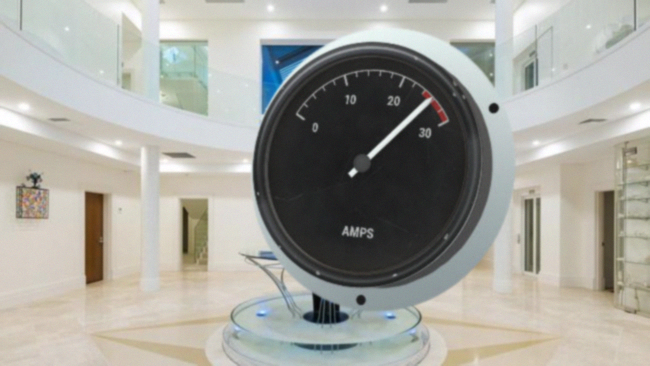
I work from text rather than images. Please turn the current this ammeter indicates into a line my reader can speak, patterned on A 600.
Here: A 26
